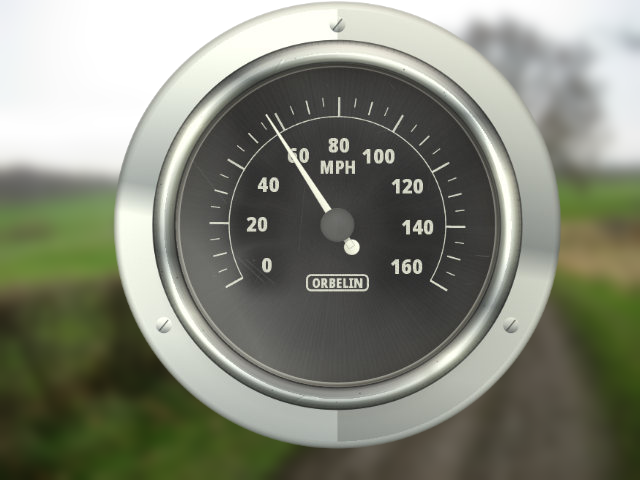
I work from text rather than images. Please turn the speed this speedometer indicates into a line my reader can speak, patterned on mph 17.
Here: mph 57.5
